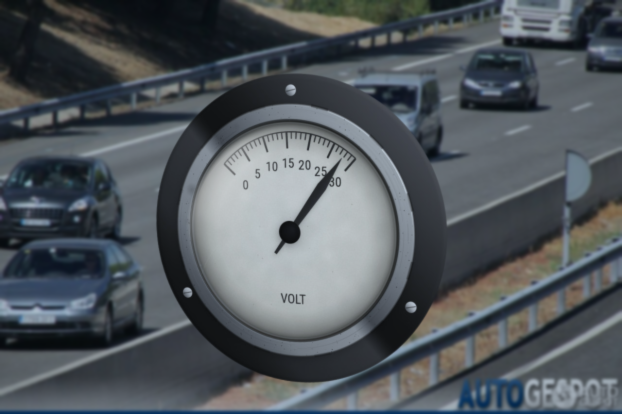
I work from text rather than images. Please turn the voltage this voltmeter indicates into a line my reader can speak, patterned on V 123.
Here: V 28
